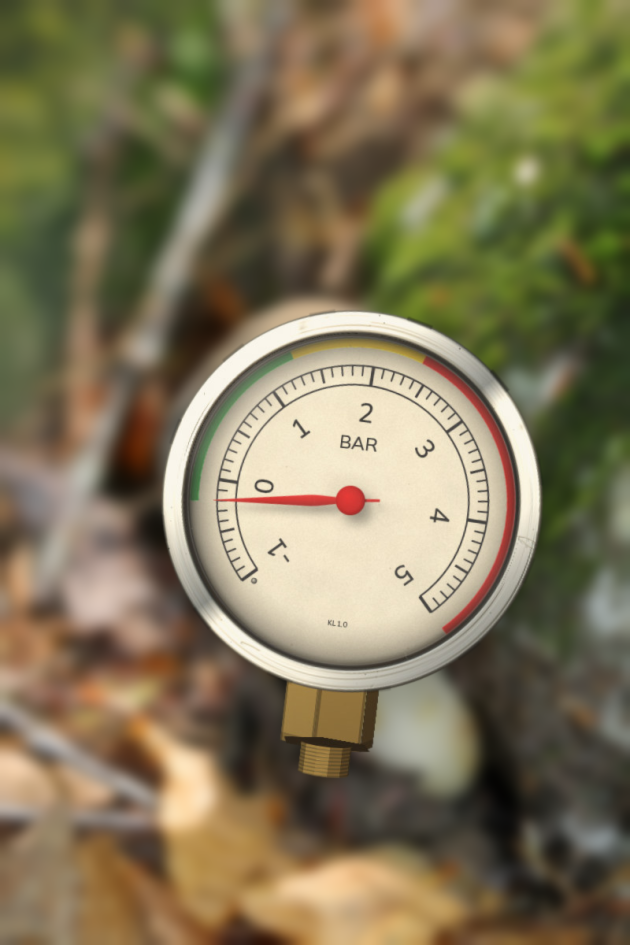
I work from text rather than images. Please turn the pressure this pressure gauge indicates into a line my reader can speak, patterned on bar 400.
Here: bar -0.2
